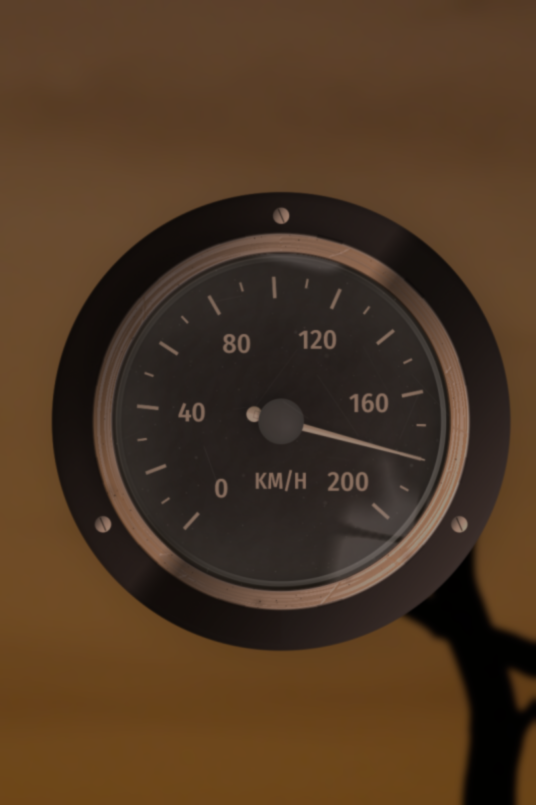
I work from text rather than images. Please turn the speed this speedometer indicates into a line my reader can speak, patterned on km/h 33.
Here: km/h 180
